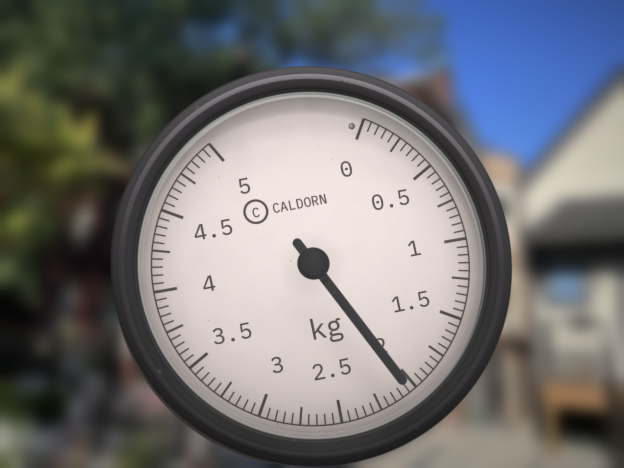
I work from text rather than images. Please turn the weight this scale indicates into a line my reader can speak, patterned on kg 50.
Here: kg 2.05
